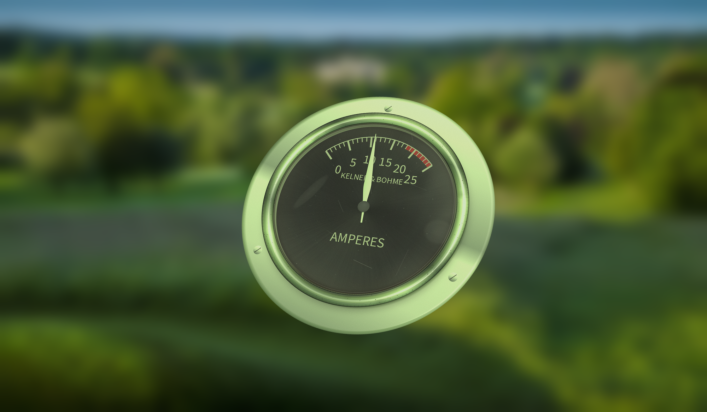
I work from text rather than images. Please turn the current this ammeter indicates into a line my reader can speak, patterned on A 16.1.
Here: A 11
